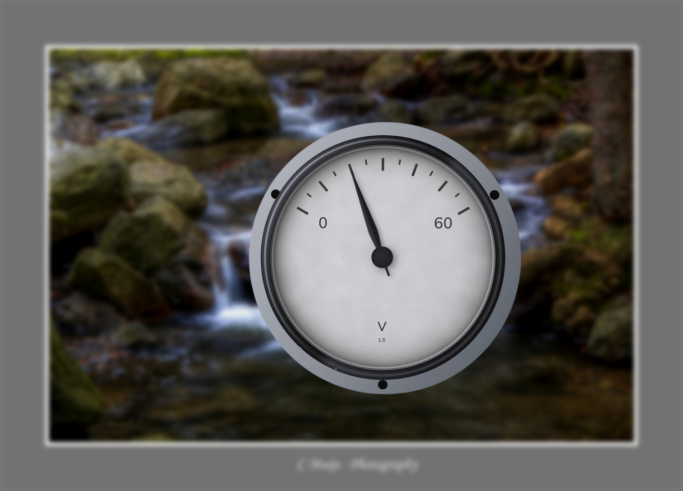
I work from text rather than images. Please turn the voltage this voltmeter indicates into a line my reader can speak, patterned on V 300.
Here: V 20
